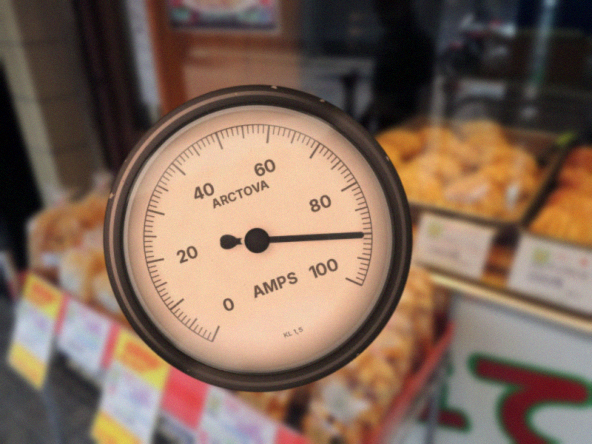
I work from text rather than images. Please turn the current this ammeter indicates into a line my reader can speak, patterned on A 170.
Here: A 90
